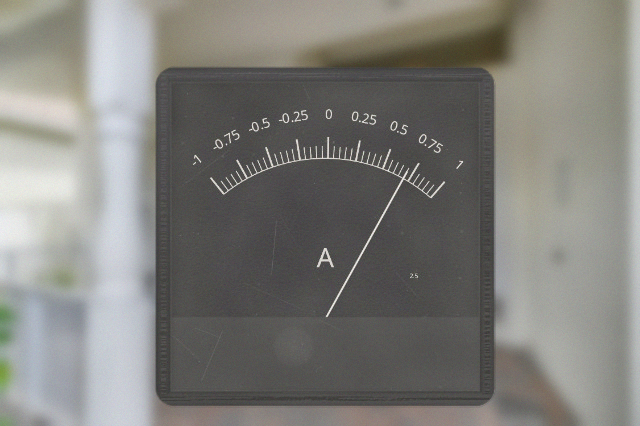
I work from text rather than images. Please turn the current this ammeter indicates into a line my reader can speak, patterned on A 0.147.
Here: A 0.7
